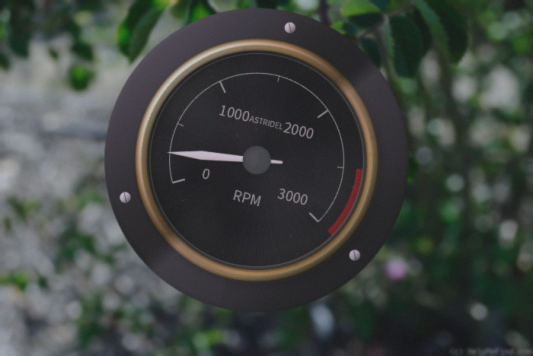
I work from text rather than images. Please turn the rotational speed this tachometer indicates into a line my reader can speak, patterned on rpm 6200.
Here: rpm 250
